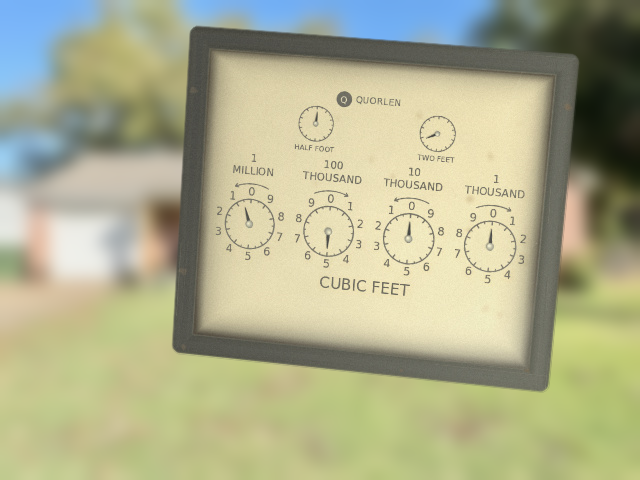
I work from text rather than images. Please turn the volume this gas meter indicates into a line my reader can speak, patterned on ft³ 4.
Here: ft³ 50000
